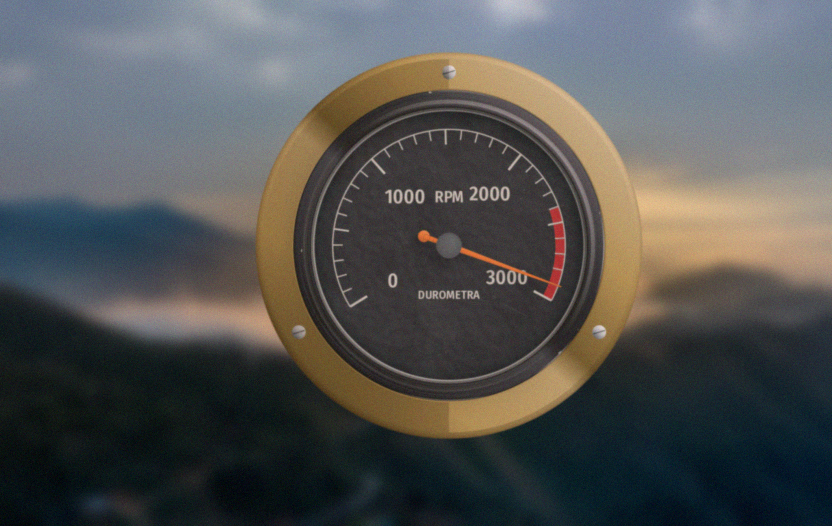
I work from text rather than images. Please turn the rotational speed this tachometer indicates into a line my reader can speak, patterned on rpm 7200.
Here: rpm 2900
